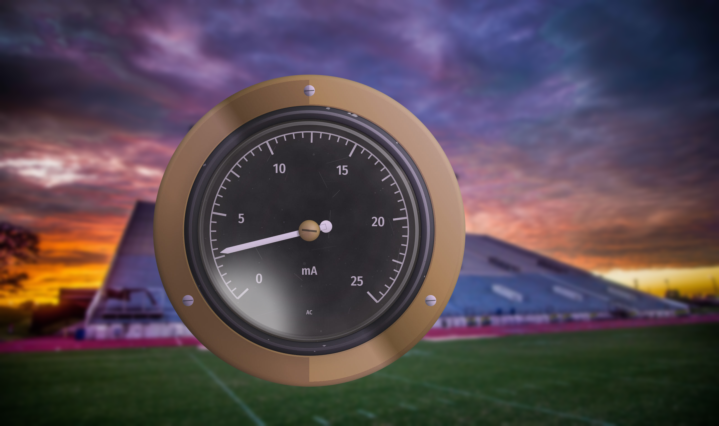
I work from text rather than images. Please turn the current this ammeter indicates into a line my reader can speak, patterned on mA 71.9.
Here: mA 2.75
